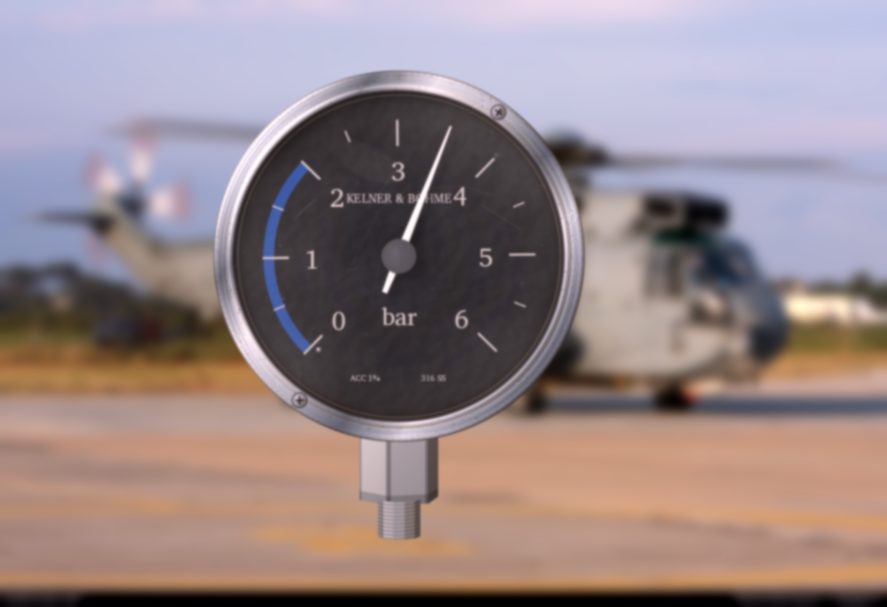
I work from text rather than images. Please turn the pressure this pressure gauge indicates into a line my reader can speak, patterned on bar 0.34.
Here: bar 3.5
